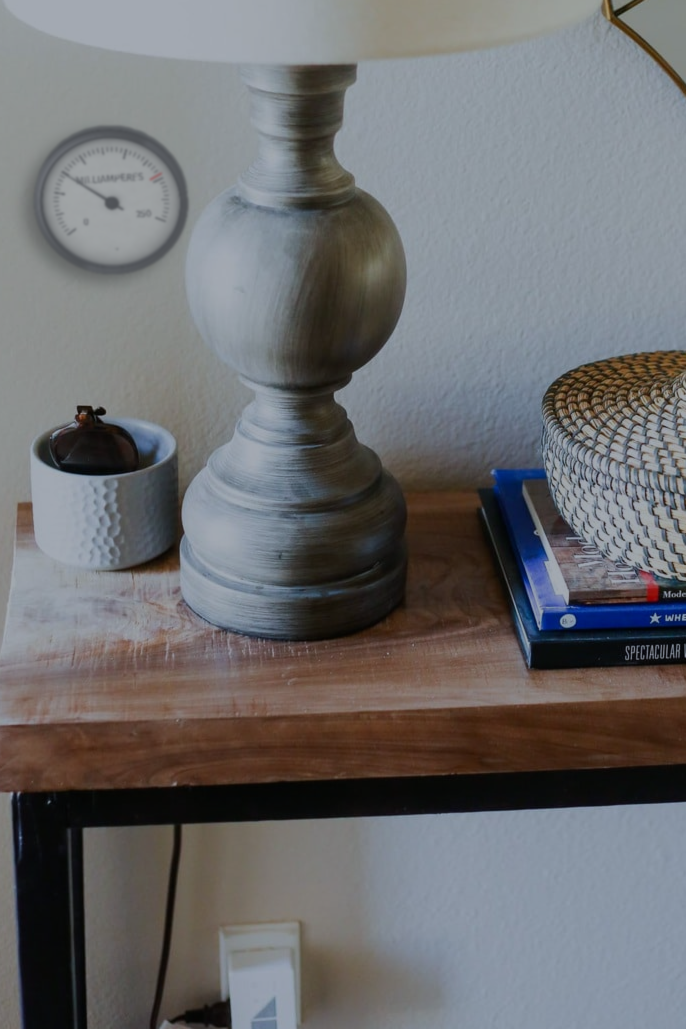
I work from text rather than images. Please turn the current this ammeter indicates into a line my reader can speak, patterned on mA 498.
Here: mA 75
